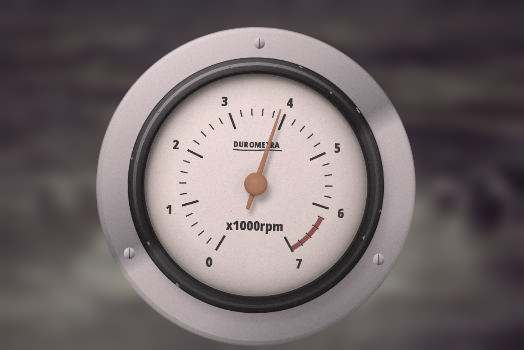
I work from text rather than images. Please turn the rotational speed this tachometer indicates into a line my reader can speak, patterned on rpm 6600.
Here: rpm 3900
